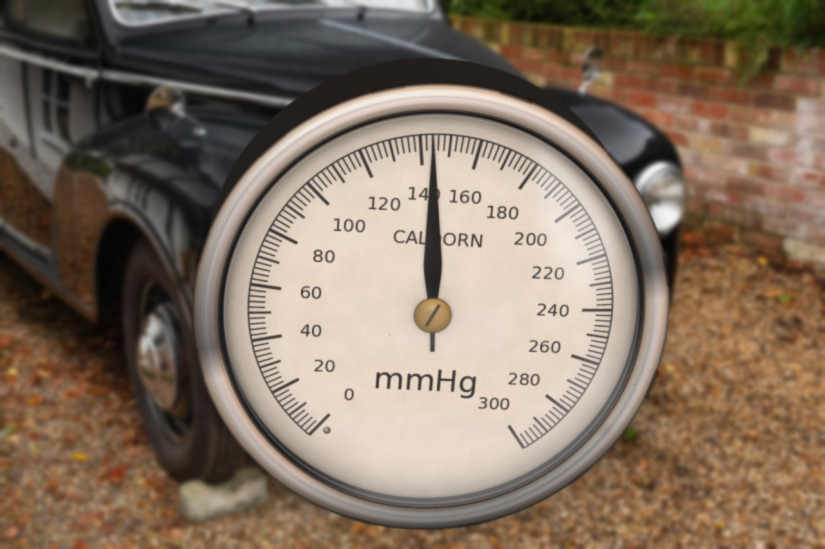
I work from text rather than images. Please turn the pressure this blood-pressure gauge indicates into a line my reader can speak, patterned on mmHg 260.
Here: mmHg 144
